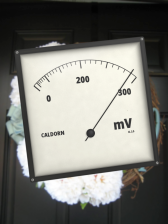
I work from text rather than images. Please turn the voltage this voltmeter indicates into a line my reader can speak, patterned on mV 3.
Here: mV 290
